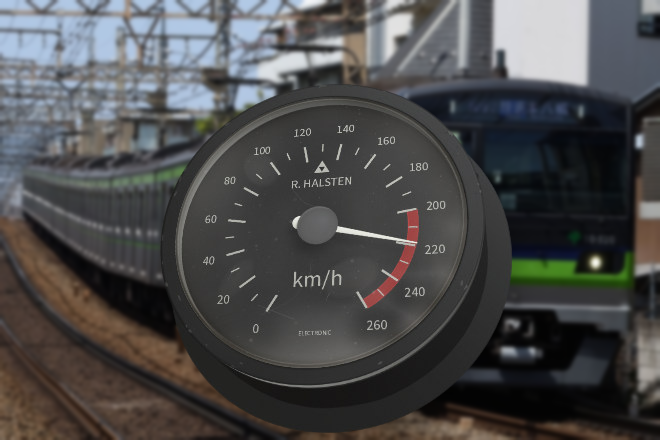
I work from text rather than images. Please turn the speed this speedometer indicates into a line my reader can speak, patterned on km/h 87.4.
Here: km/h 220
